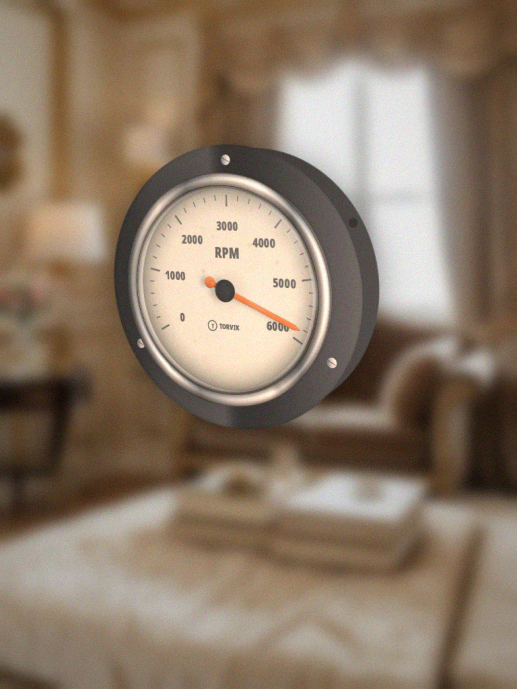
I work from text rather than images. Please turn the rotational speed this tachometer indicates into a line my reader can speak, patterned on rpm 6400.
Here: rpm 5800
